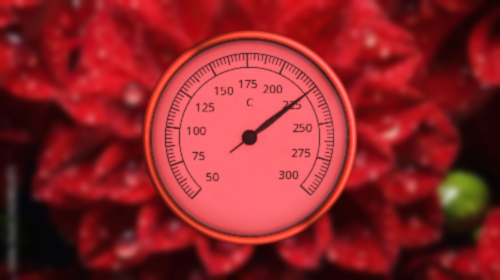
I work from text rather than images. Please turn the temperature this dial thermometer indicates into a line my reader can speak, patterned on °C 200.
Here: °C 225
